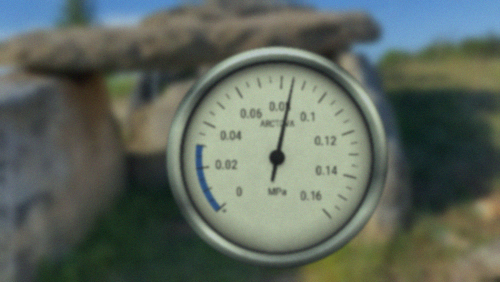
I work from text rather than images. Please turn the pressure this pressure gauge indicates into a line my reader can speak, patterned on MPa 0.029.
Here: MPa 0.085
